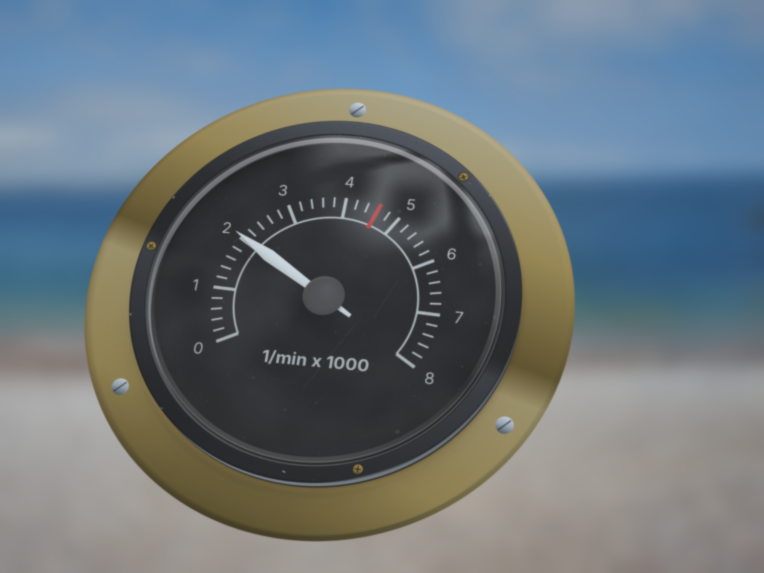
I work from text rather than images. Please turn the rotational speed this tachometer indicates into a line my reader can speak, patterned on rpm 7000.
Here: rpm 2000
